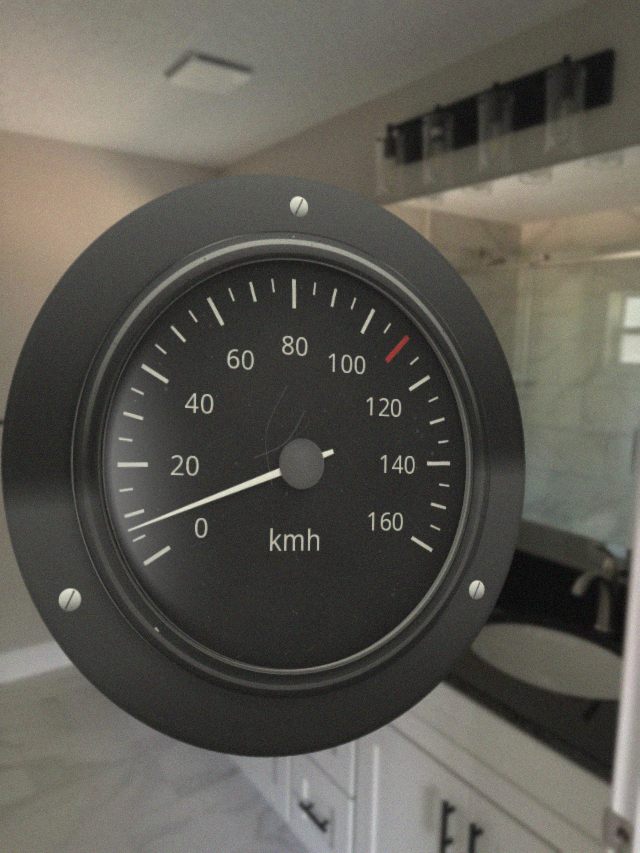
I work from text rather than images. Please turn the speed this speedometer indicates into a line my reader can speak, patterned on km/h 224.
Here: km/h 7.5
